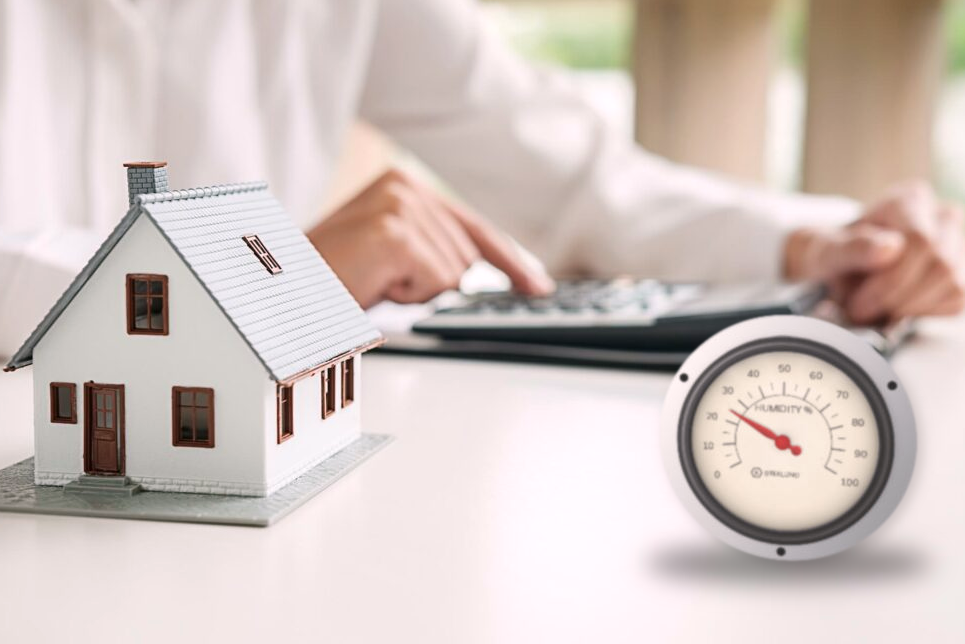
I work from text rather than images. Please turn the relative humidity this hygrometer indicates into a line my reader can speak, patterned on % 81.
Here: % 25
